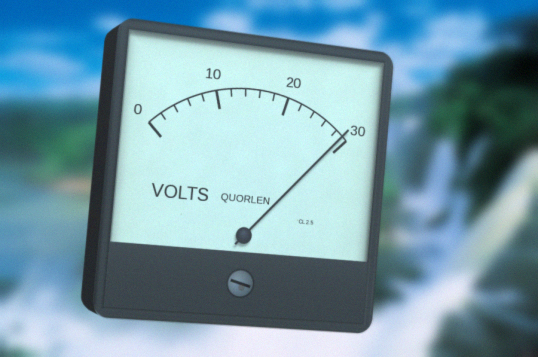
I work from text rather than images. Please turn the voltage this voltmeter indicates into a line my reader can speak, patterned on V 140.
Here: V 29
